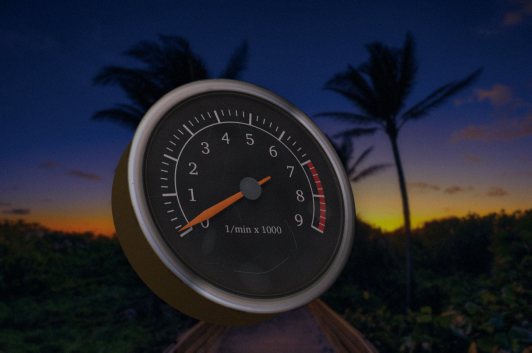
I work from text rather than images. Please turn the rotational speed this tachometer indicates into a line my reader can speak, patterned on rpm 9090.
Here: rpm 100
